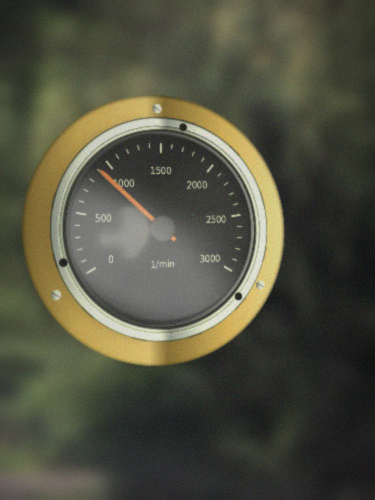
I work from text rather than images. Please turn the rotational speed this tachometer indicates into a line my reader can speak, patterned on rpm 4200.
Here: rpm 900
